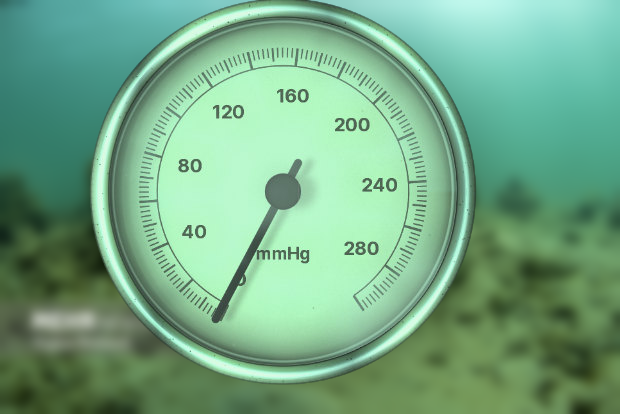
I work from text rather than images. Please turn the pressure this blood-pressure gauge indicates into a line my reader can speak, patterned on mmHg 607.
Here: mmHg 2
